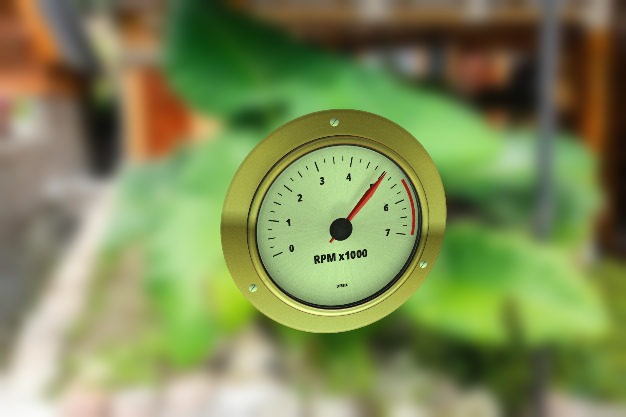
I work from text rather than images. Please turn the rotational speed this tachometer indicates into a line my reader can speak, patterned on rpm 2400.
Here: rpm 5000
